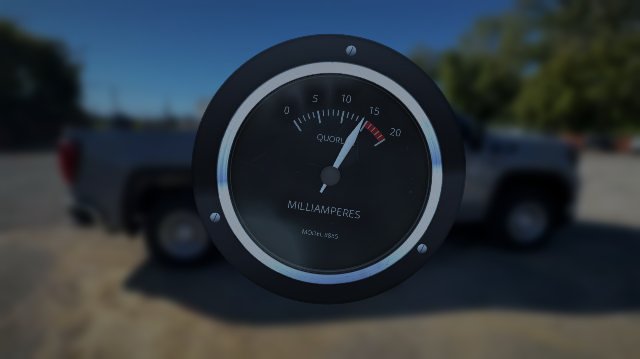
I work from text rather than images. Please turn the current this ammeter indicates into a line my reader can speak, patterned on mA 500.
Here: mA 14
